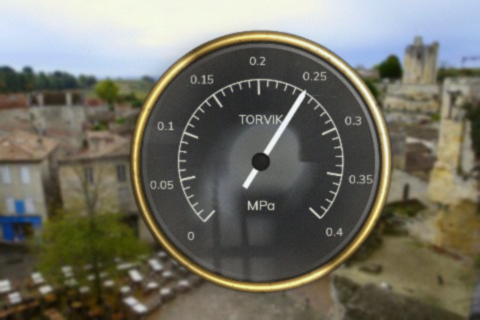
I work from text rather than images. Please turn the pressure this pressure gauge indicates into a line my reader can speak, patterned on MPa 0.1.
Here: MPa 0.25
